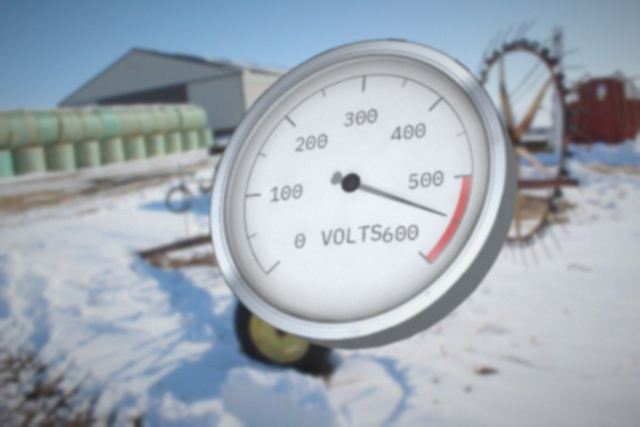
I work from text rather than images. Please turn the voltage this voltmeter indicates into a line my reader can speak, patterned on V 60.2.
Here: V 550
